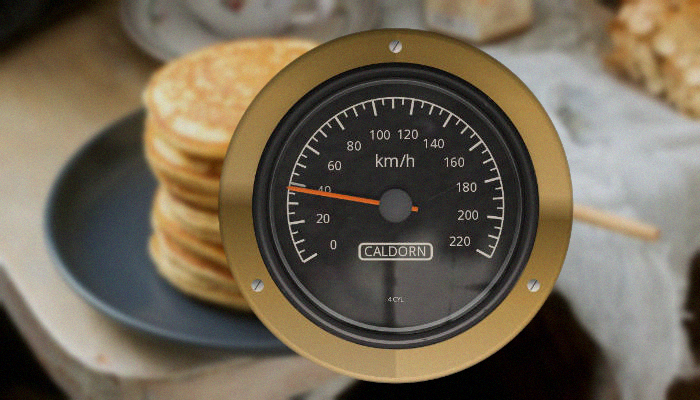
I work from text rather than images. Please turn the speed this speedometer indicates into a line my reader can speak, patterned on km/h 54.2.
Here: km/h 37.5
